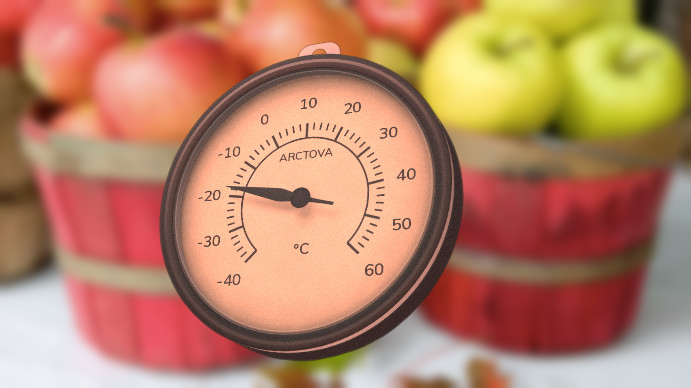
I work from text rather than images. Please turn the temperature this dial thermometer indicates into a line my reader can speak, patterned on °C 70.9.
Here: °C -18
